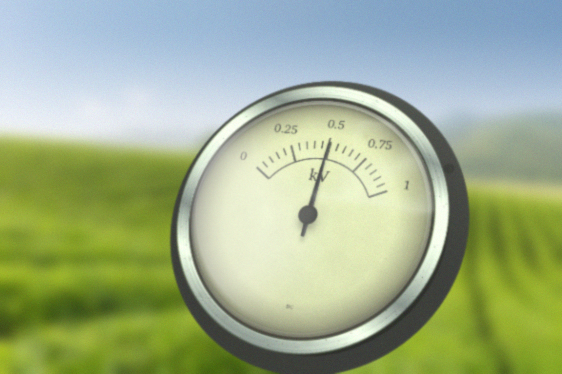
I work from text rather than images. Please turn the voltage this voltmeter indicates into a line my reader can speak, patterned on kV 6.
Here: kV 0.5
